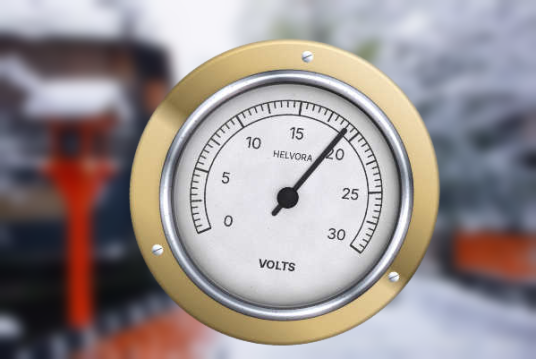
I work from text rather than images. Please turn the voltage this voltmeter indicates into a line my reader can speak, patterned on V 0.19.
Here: V 19
